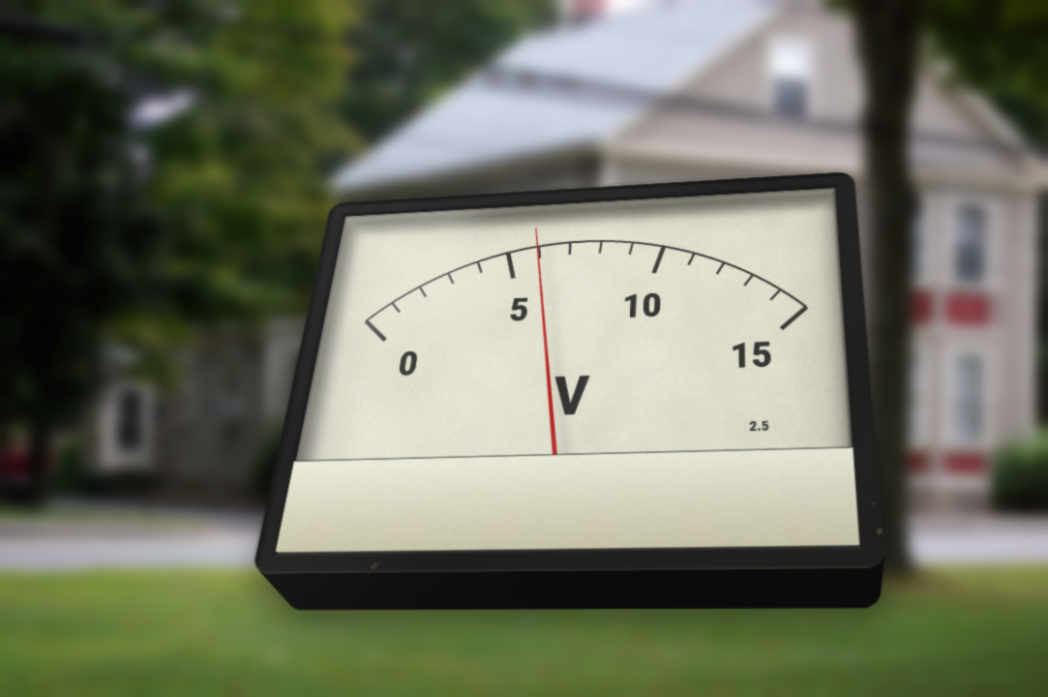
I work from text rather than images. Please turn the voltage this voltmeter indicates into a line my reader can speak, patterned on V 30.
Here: V 6
